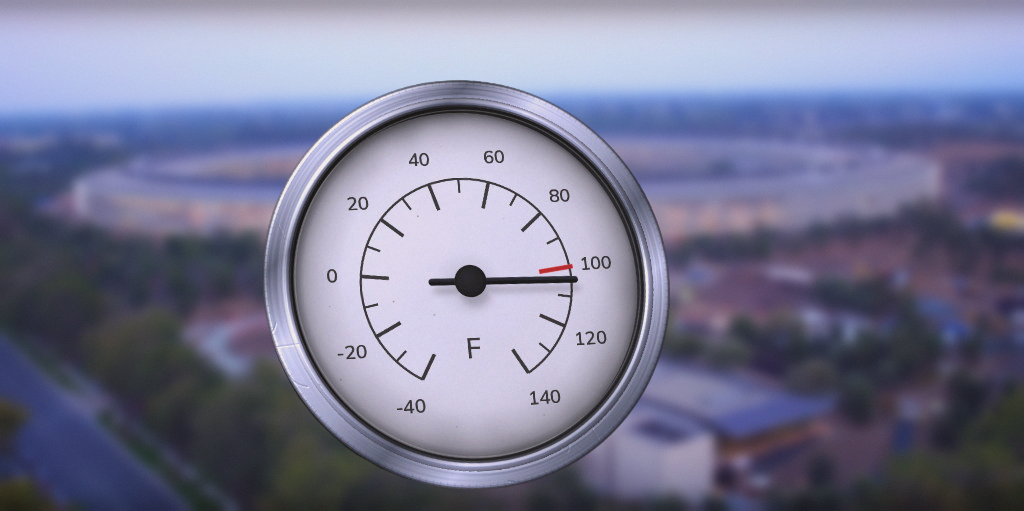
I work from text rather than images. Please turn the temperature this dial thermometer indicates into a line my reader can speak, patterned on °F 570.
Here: °F 105
